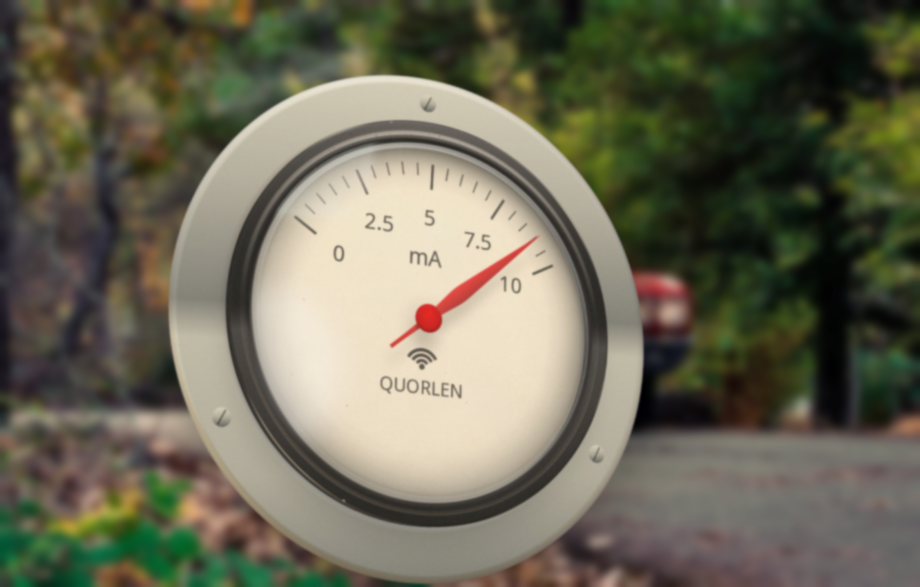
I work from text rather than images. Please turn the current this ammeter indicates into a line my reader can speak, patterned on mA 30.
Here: mA 9
